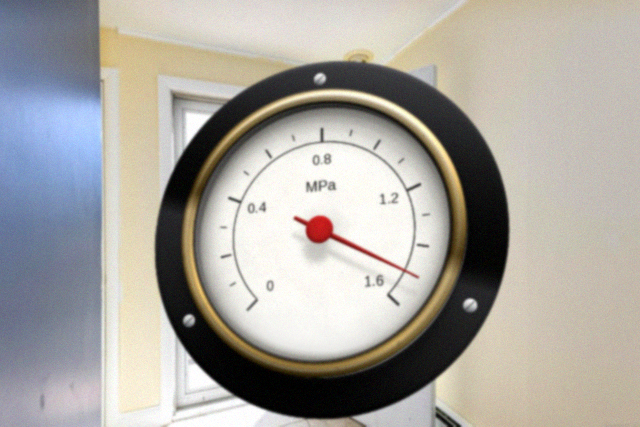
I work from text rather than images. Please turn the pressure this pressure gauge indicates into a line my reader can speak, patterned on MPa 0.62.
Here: MPa 1.5
